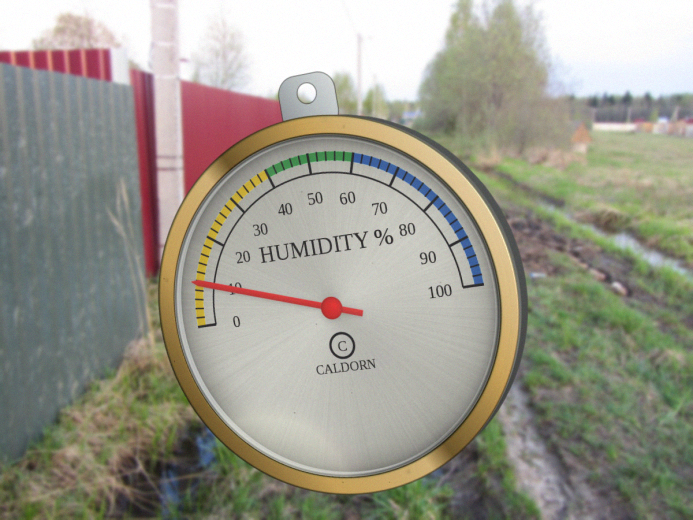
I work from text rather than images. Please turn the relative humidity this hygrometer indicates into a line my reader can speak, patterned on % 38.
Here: % 10
